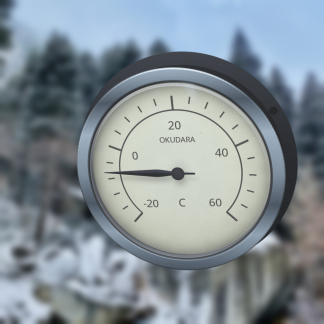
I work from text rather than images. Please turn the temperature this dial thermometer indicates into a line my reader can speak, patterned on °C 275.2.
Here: °C -6
